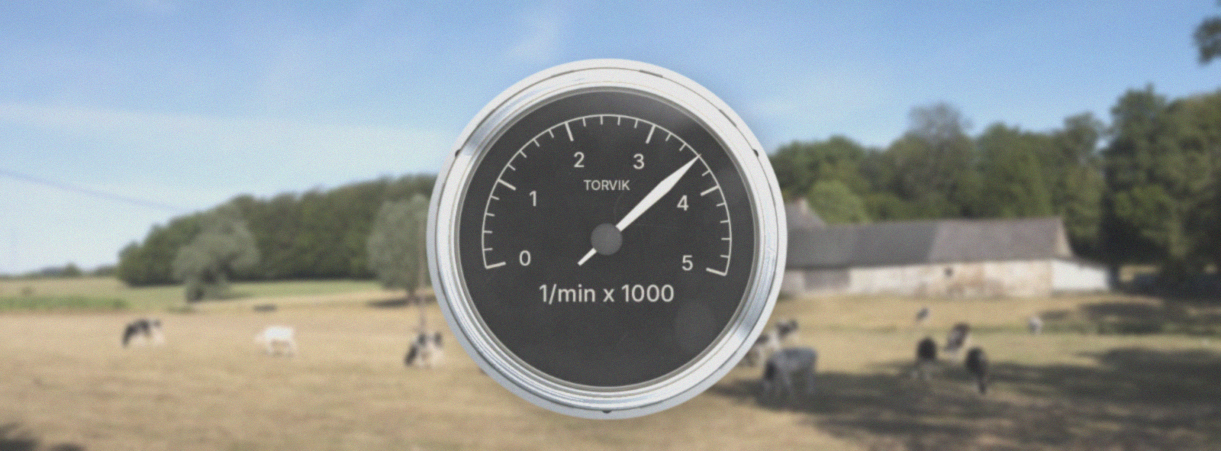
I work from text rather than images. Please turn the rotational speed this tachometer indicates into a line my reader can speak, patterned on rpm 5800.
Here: rpm 3600
